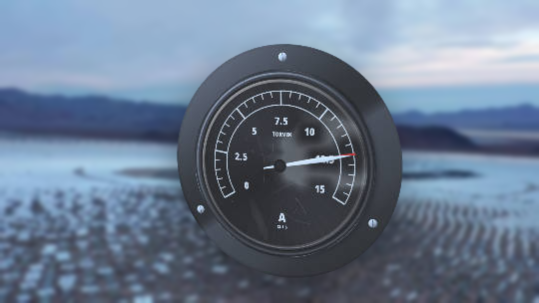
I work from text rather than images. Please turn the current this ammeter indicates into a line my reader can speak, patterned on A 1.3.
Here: A 12.5
